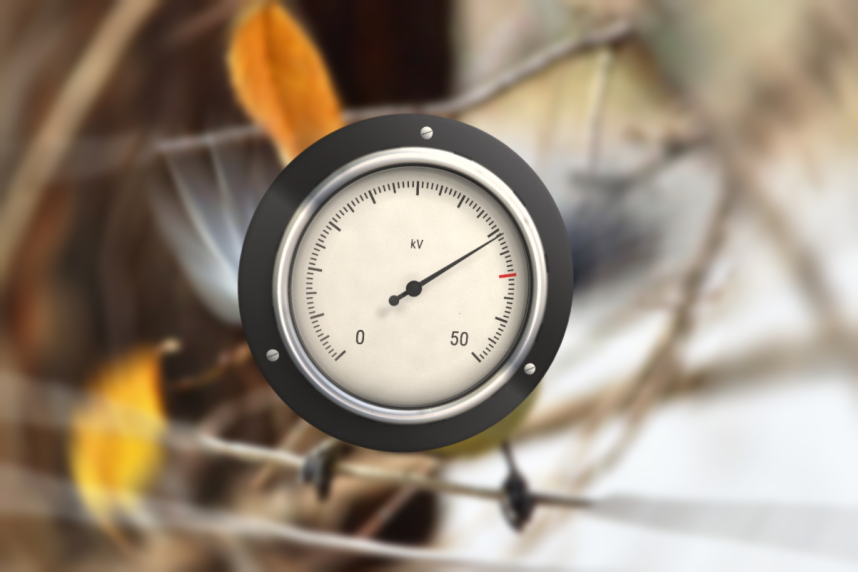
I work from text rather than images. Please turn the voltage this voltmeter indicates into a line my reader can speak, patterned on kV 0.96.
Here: kV 35.5
